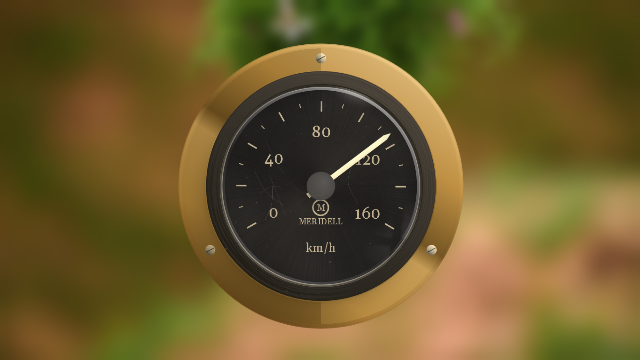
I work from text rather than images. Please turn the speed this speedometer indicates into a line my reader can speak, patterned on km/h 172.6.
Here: km/h 115
